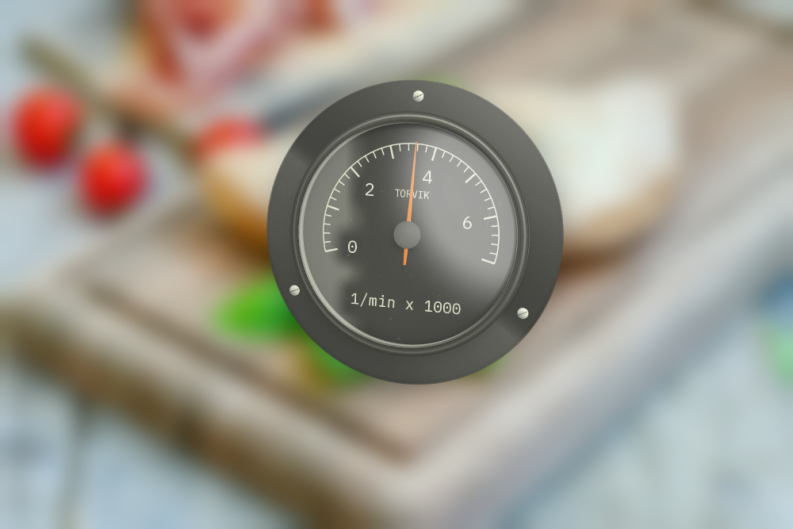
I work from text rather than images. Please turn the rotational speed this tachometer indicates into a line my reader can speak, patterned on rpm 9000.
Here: rpm 3600
